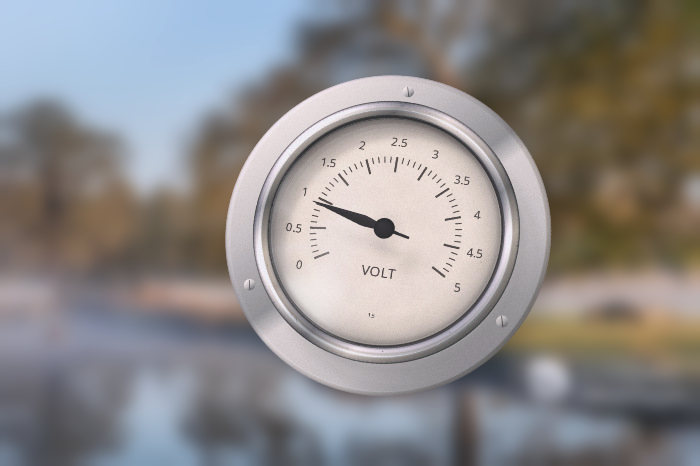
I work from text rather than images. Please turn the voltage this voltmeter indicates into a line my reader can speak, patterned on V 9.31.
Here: V 0.9
